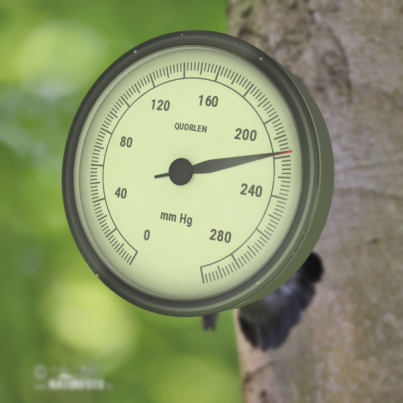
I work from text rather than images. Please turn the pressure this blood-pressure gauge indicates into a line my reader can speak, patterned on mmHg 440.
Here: mmHg 218
